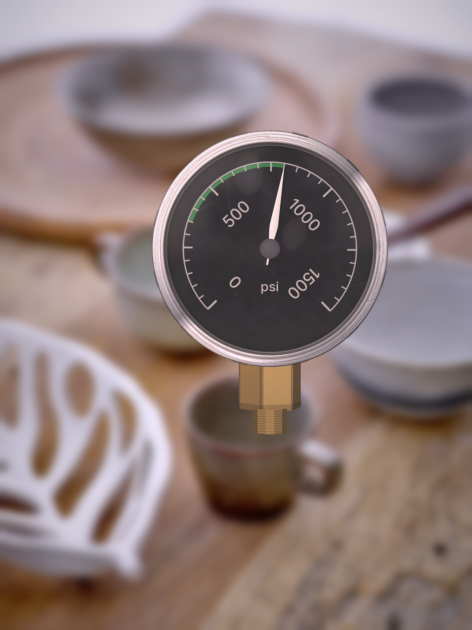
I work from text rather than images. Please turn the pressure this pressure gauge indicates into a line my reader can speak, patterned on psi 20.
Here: psi 800
